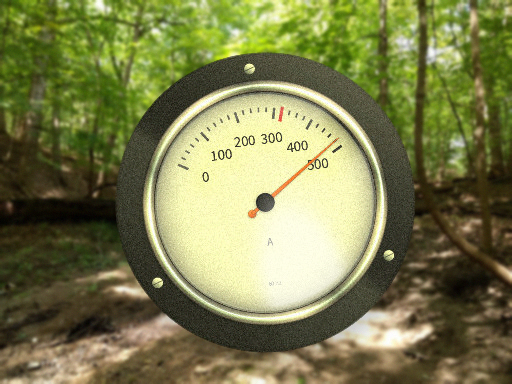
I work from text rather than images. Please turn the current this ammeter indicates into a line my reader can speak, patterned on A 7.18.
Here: A 480
